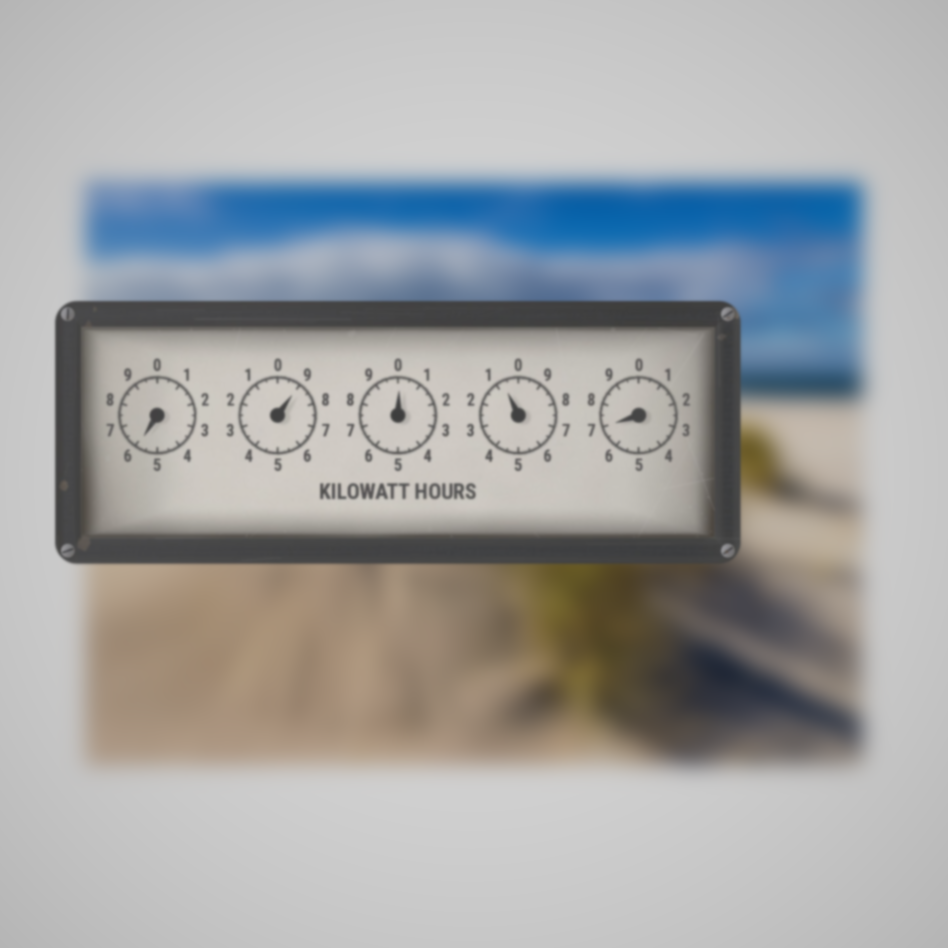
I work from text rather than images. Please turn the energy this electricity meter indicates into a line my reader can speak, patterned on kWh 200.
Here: kWh 59007
